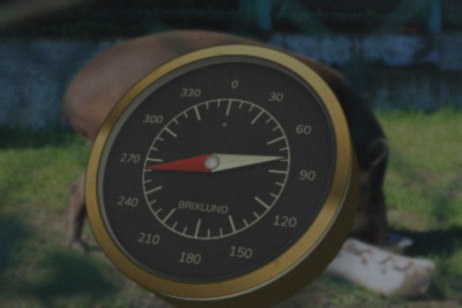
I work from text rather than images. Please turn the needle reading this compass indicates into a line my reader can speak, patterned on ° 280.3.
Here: ° 260
